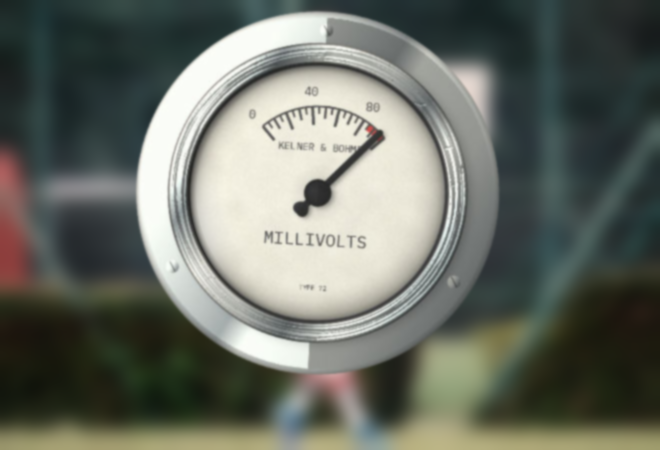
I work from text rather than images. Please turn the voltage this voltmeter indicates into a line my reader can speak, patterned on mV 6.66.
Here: mV 95
